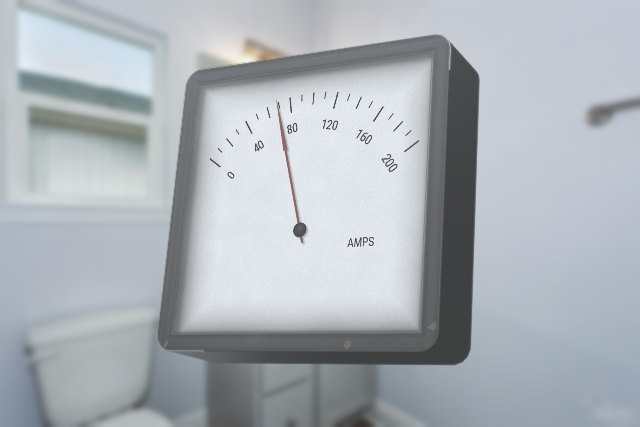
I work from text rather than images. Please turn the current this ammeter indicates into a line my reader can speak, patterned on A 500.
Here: A 70
